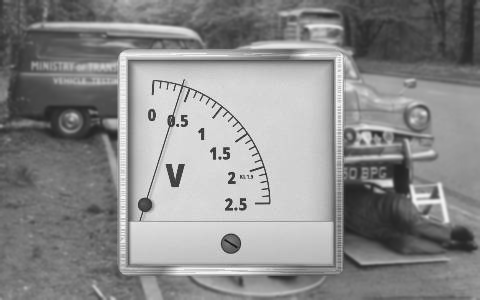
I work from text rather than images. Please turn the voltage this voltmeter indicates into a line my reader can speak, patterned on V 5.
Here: V 0.4
